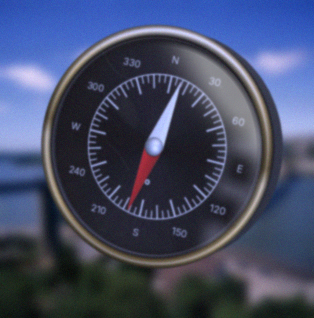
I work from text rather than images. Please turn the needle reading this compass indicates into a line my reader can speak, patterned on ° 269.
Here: ° 190
